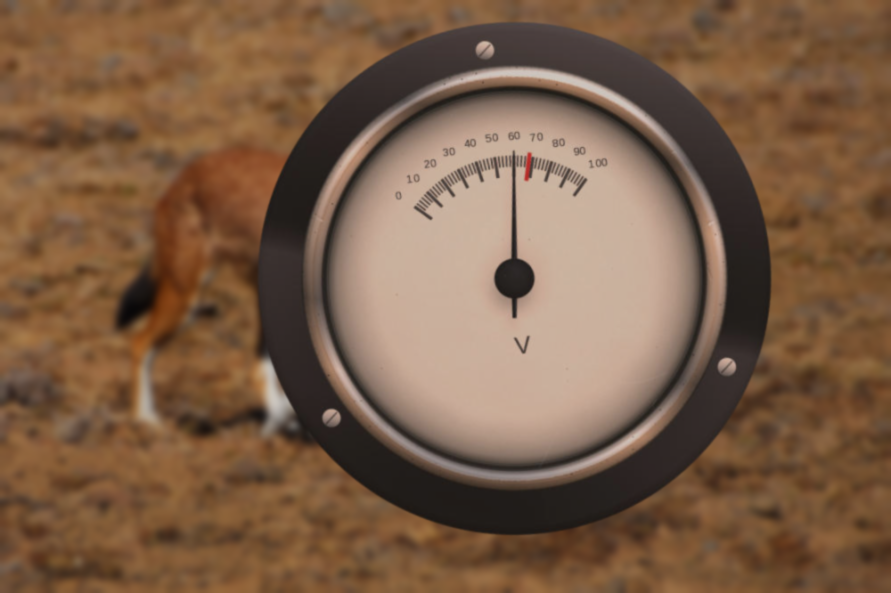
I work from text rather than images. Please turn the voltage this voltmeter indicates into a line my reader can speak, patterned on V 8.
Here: V 60
